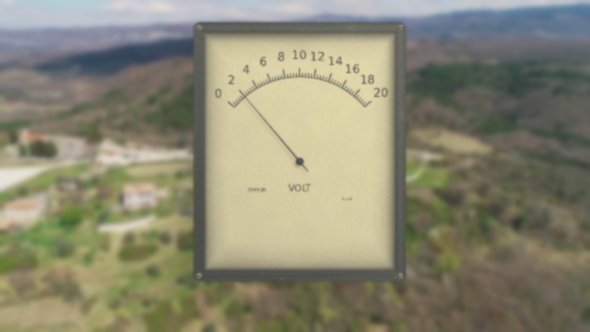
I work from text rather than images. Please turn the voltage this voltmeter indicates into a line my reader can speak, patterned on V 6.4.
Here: V 2
